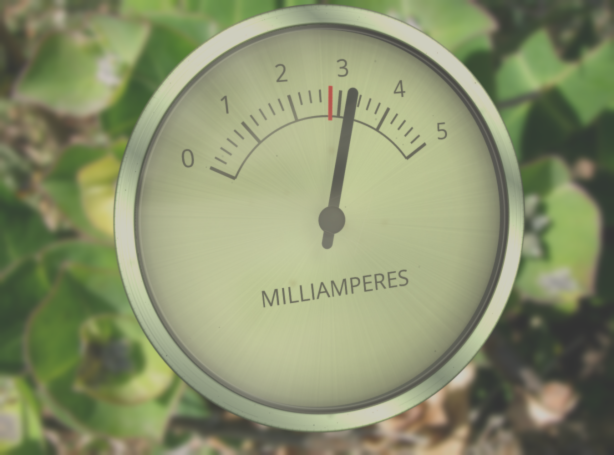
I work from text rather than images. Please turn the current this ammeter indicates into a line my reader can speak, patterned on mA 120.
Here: mA 3.2
